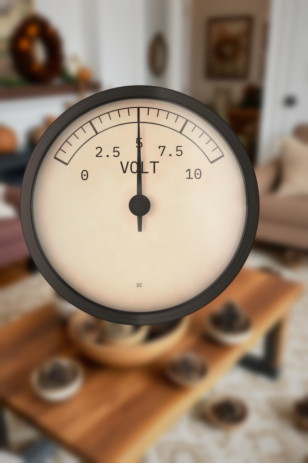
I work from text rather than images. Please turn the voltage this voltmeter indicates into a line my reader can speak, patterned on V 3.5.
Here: V 5
